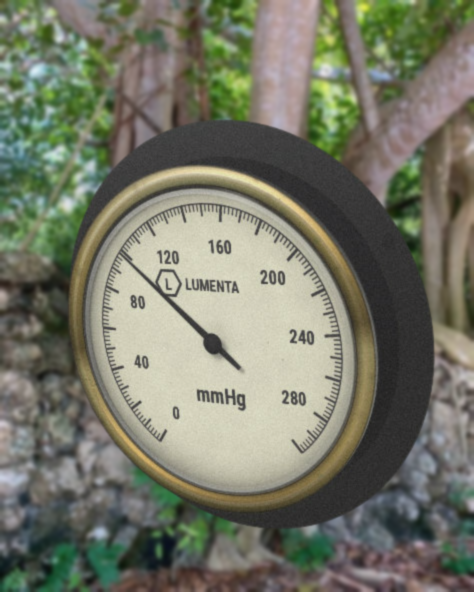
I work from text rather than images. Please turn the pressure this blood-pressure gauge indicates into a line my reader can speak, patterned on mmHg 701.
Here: mmHg 100
